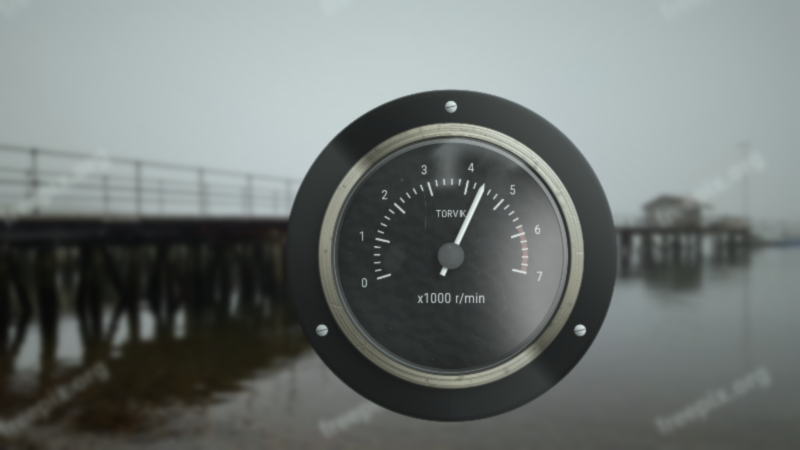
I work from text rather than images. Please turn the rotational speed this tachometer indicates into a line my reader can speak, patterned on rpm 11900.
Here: rpm 4400
